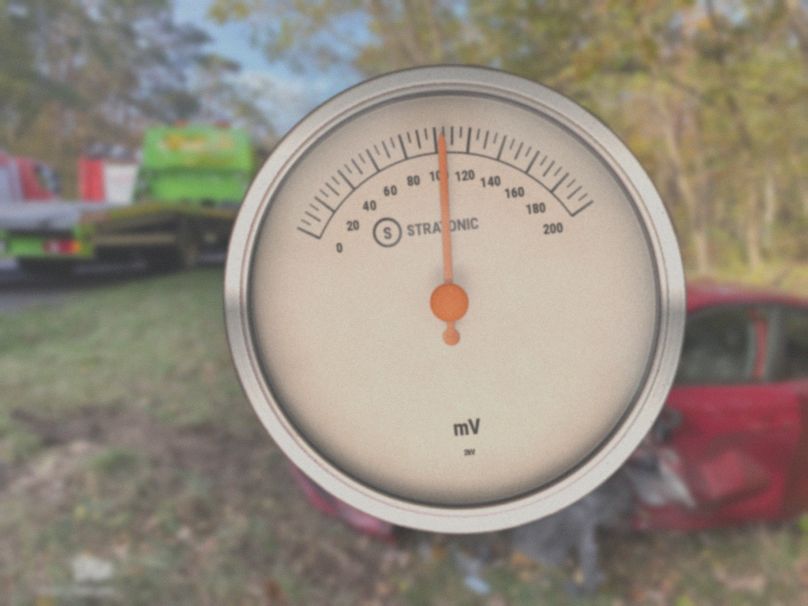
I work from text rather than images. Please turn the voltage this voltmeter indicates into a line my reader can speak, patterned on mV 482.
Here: mV 105
